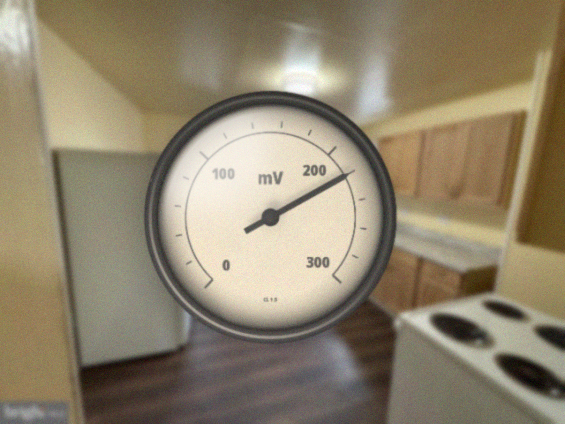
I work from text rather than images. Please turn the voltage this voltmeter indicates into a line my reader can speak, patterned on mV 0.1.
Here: mV 220
